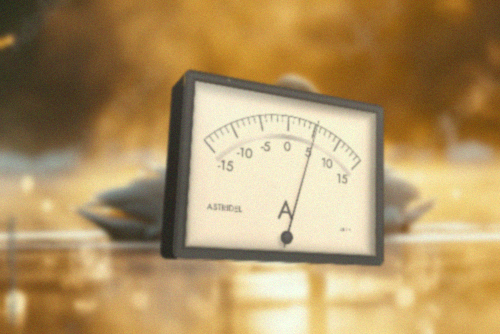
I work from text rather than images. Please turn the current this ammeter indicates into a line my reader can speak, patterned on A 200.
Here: A 5
